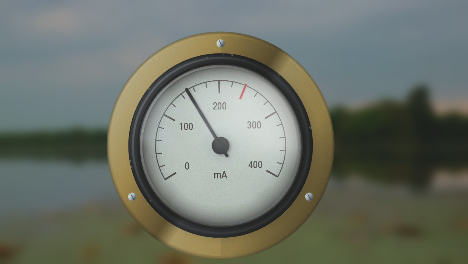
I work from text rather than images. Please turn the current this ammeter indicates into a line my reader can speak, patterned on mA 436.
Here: mA 150
